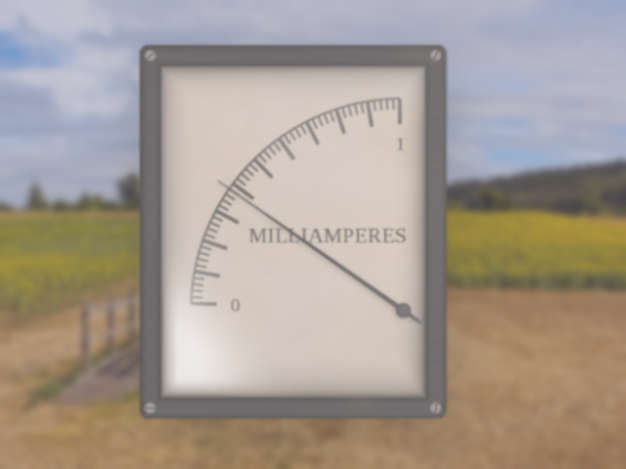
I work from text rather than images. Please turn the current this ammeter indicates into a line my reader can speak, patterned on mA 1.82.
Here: mA 0.38
